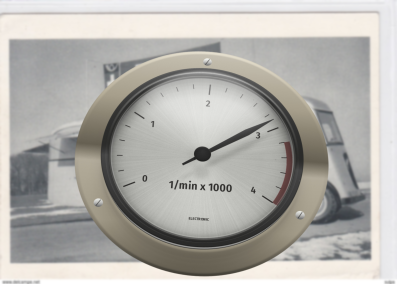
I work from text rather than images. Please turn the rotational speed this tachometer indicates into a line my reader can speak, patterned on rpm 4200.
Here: rpm 2900
